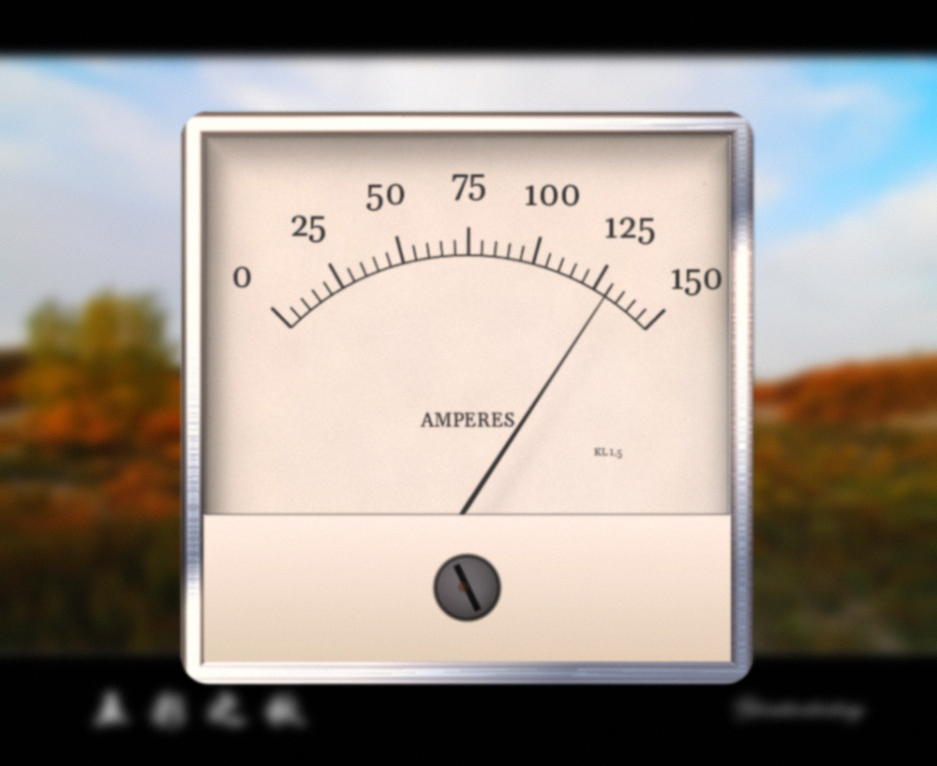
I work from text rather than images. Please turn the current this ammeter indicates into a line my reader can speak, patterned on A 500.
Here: A 130
